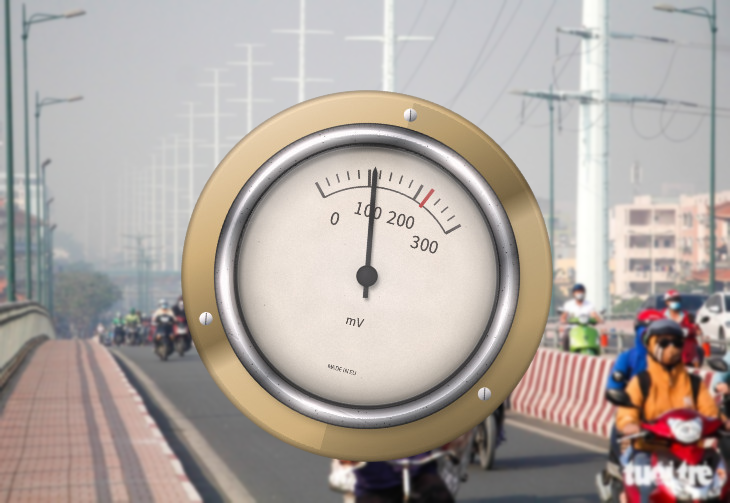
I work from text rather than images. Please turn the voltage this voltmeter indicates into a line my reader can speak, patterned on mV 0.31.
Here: mV 110
